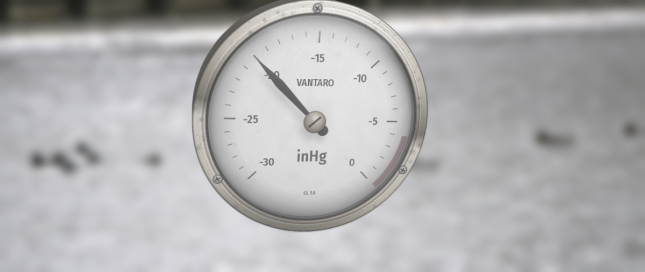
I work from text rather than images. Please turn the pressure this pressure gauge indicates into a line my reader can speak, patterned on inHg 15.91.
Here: inHg -20
